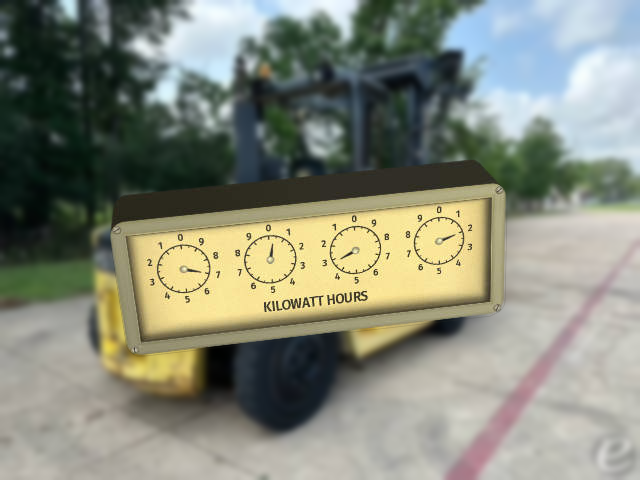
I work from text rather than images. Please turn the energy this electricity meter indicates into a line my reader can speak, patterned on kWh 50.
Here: kWh 7032
